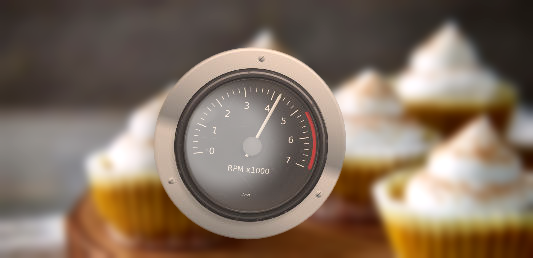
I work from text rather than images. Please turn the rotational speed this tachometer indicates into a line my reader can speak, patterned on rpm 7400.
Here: rpm 4200
